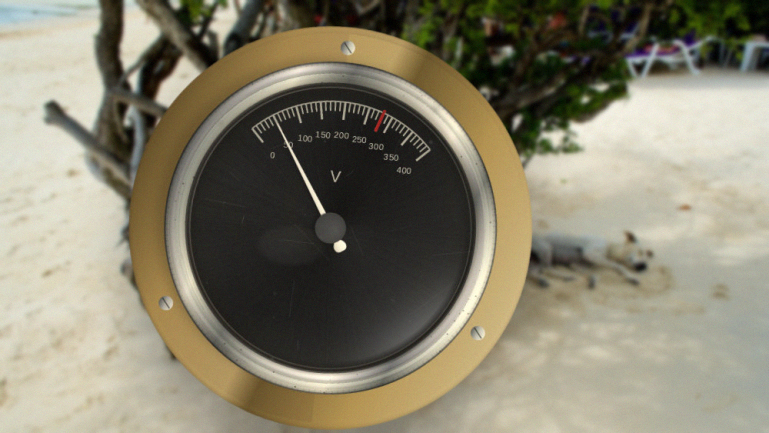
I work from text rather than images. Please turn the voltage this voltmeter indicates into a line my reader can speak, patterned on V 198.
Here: V 50
